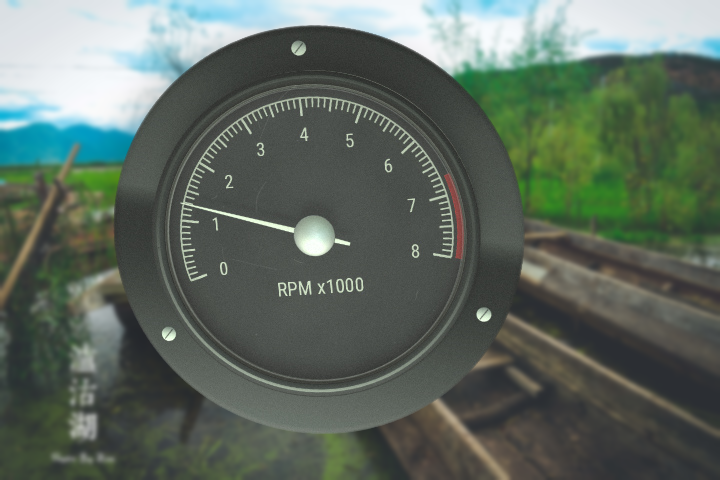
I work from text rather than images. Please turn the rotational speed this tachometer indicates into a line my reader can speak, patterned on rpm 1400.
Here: rpm 1300
